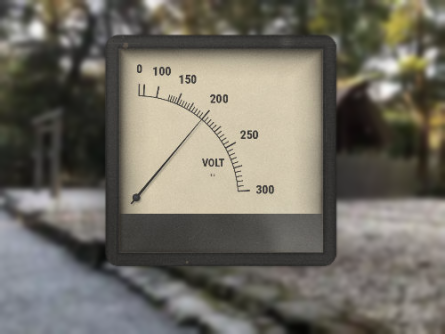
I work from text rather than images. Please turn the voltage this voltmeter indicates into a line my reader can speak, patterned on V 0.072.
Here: V 200
